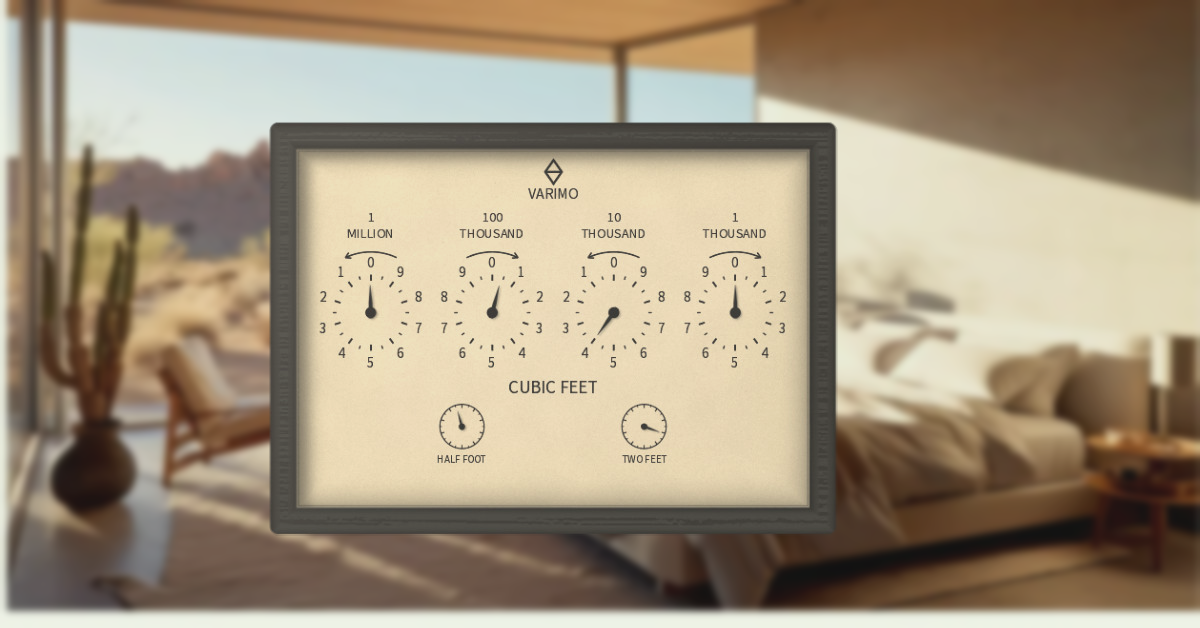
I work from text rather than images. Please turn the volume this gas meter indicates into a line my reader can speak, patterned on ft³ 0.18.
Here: ft³ 4000
